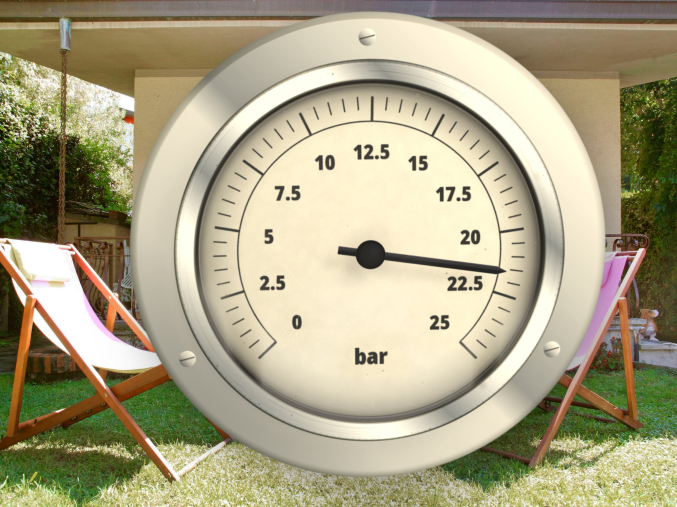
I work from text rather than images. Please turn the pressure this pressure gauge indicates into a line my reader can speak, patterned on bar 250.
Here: bar 21.5
